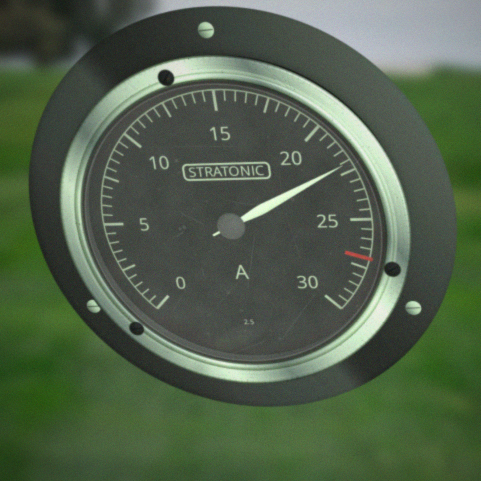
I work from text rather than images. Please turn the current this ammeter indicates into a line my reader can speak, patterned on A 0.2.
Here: A 22
